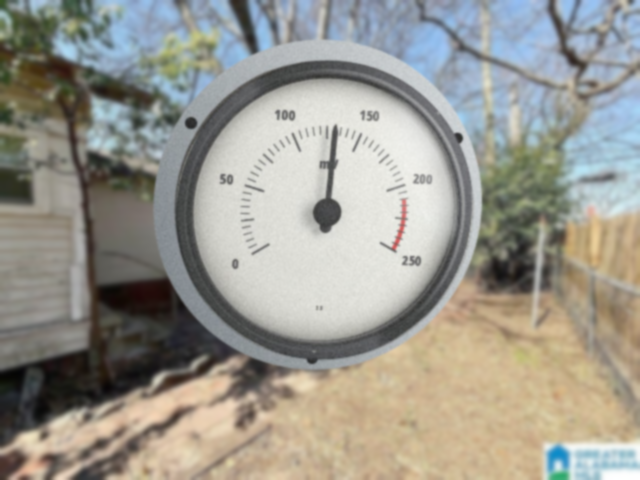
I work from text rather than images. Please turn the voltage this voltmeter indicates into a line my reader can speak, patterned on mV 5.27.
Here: mV 130
